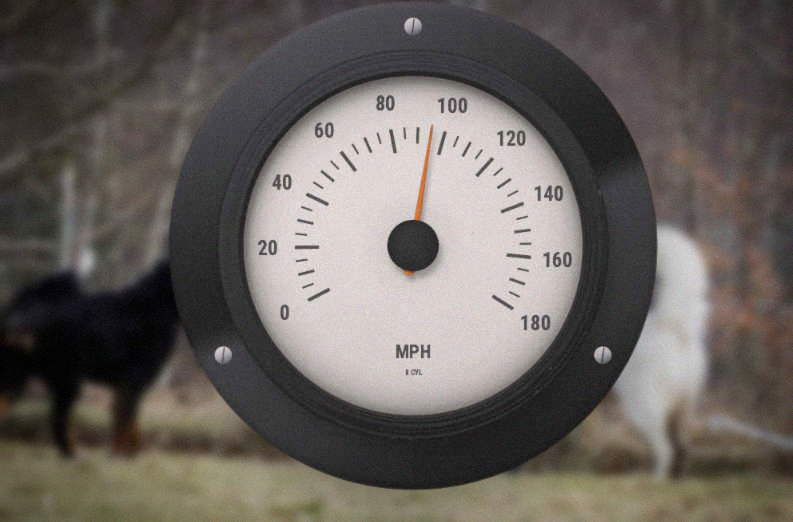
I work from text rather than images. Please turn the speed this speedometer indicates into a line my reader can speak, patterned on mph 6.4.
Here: mph 95
